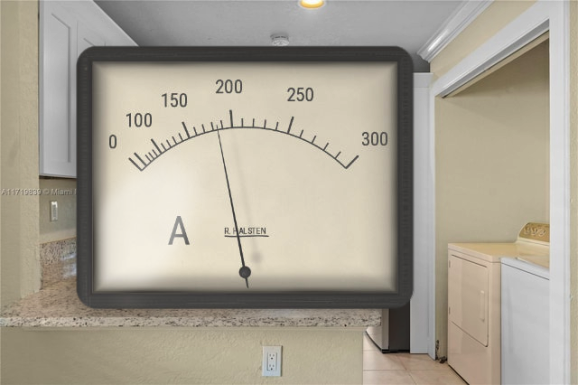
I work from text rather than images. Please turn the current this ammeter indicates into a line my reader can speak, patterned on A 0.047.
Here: A 185
